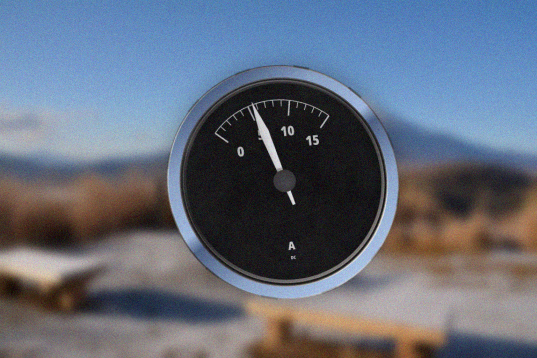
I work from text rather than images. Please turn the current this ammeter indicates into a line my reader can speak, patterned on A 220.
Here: A 5.5
